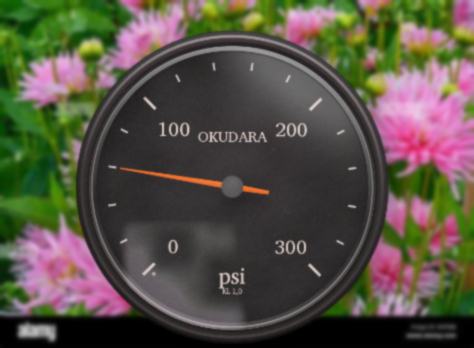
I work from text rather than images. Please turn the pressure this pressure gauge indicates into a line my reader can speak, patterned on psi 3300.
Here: psi 60
